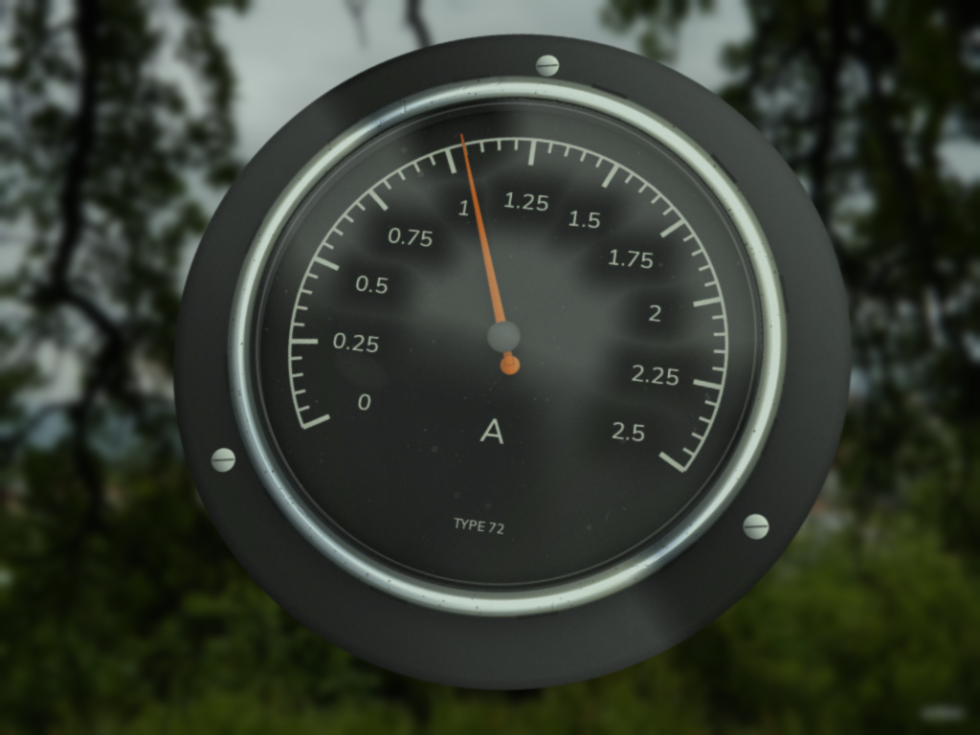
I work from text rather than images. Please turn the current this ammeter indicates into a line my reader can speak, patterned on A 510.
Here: A 1.05
